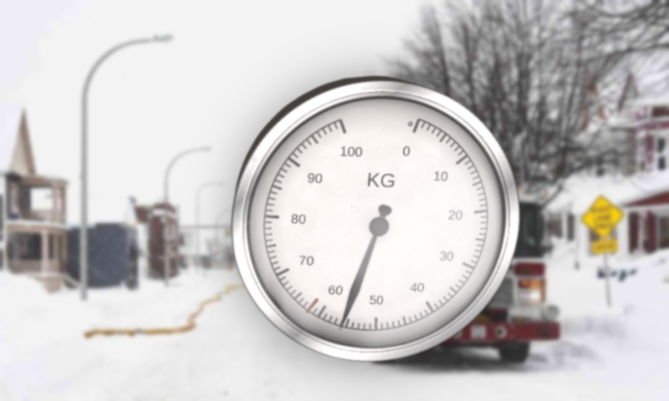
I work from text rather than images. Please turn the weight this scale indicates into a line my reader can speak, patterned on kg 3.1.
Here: kg 56
